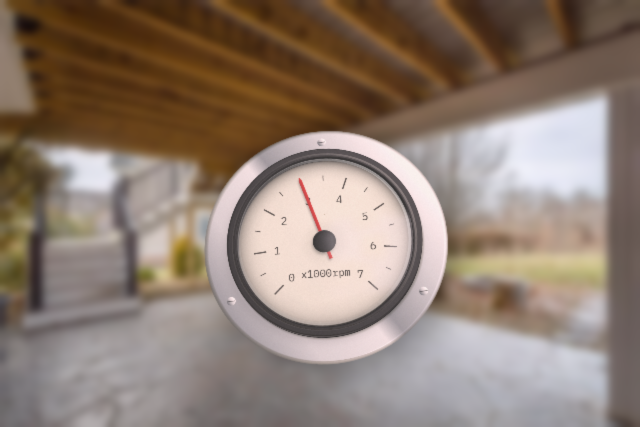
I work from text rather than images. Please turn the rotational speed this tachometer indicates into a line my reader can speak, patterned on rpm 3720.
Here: rpm 3000
